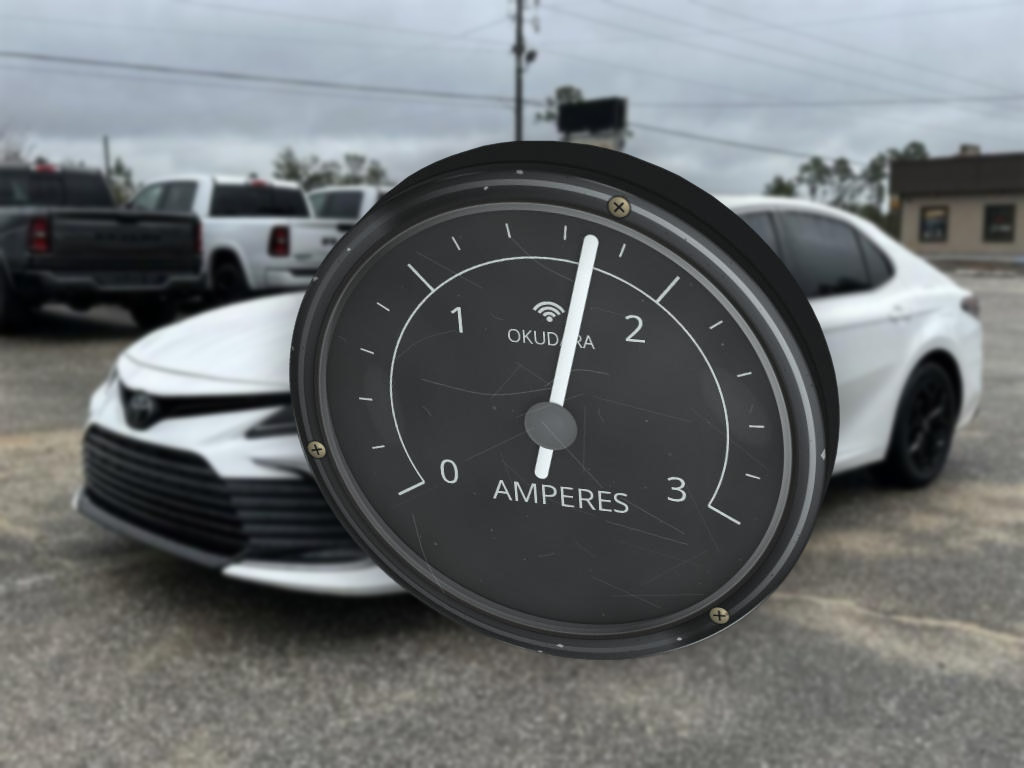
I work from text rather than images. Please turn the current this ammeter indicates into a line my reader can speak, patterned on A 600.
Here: A 1.7
